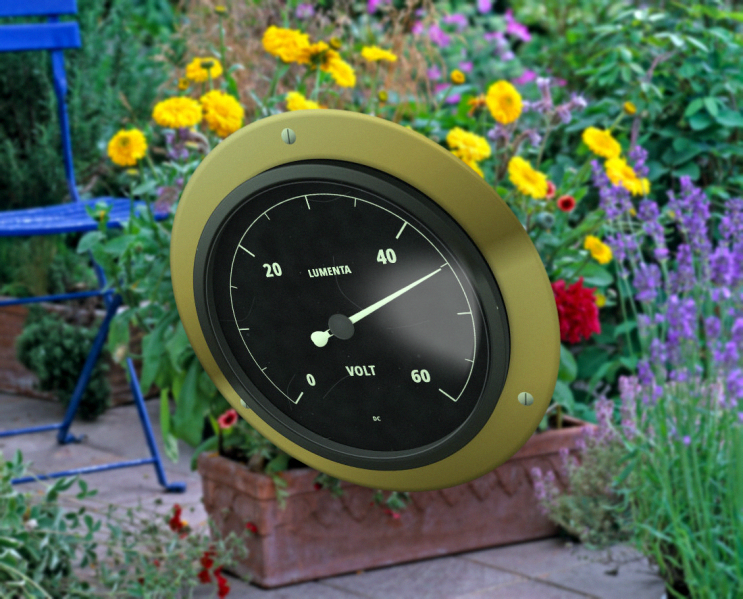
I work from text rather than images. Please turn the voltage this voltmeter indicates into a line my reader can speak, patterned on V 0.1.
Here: V 45
